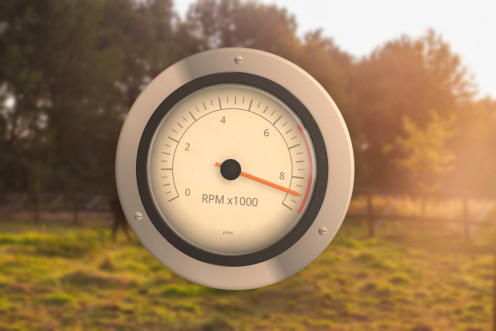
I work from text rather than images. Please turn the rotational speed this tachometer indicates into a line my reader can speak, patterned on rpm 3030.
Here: rpm 8500
